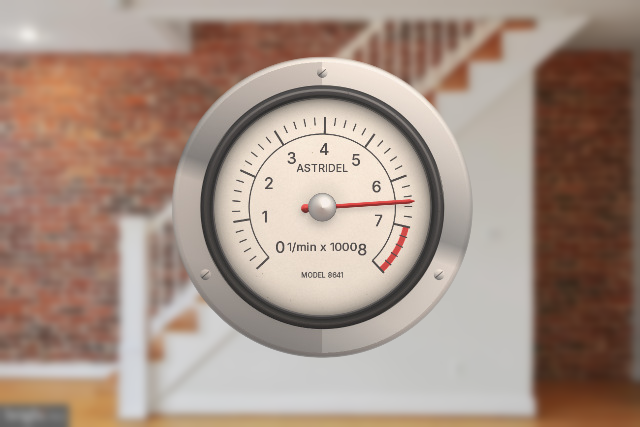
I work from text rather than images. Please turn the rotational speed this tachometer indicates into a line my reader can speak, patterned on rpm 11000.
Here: rpm 6500
